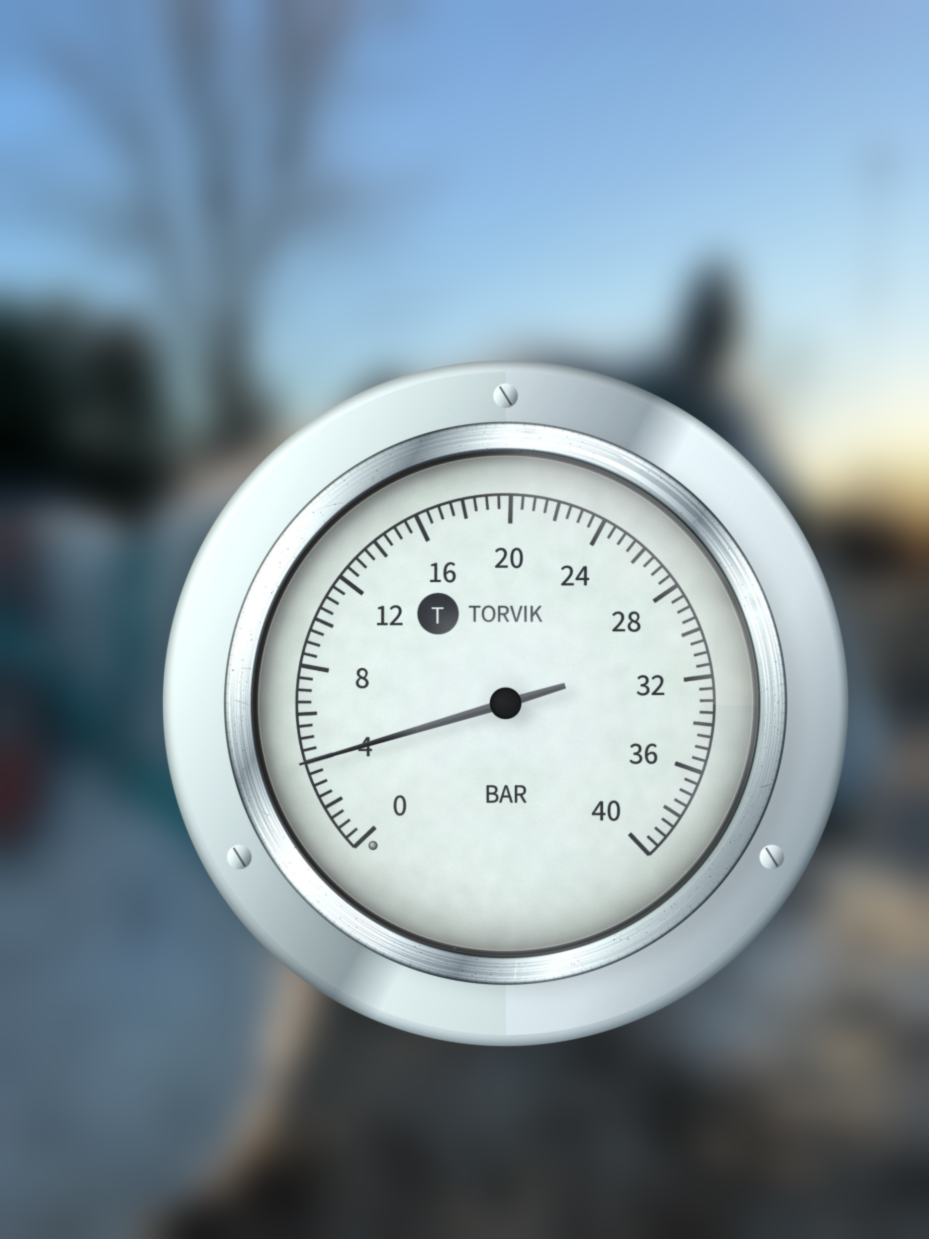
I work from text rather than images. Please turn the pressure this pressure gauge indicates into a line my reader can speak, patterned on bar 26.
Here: bar 4
